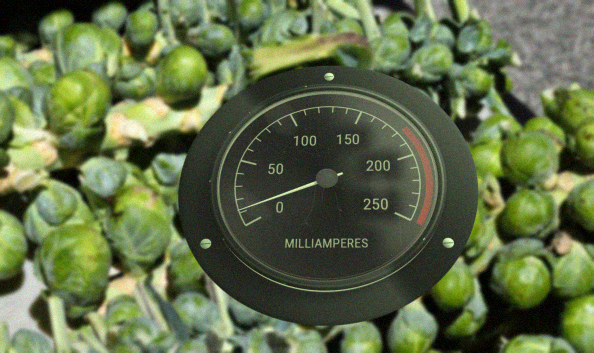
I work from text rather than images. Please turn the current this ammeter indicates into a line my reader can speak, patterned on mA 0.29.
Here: mA 10
